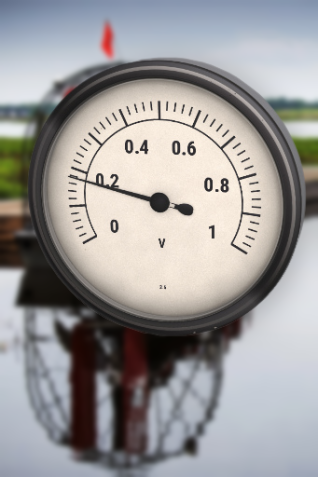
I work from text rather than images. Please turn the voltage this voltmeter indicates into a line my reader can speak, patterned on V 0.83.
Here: V 0.18
